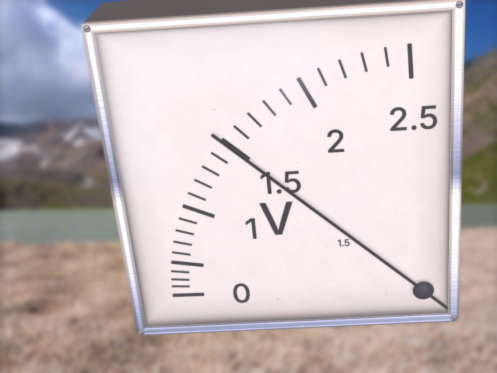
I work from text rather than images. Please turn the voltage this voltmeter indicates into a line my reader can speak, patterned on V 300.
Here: V 1.5
